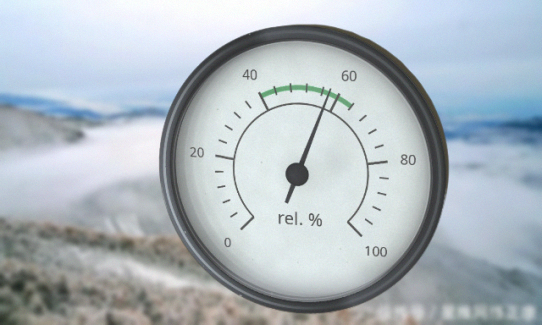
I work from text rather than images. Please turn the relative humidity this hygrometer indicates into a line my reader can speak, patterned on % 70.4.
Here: % 58
